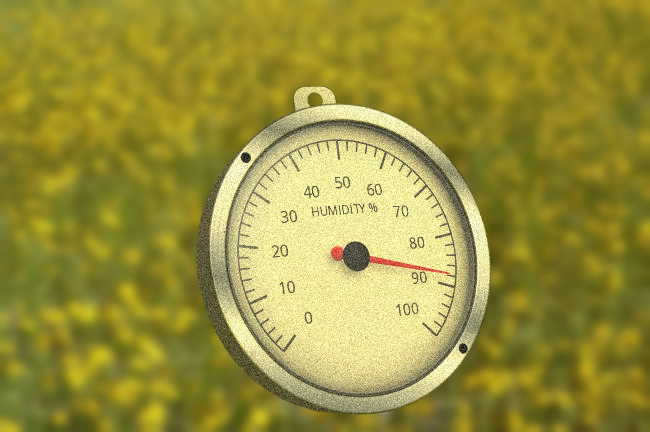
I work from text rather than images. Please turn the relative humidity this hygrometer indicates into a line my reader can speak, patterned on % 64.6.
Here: % 88
